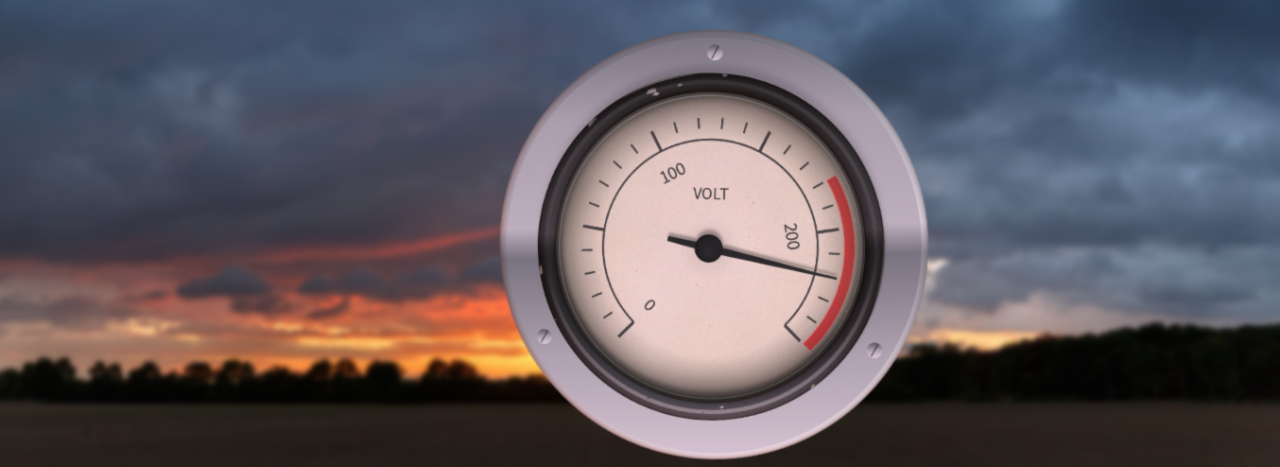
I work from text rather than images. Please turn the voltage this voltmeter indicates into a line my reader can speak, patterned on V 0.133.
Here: V 220
